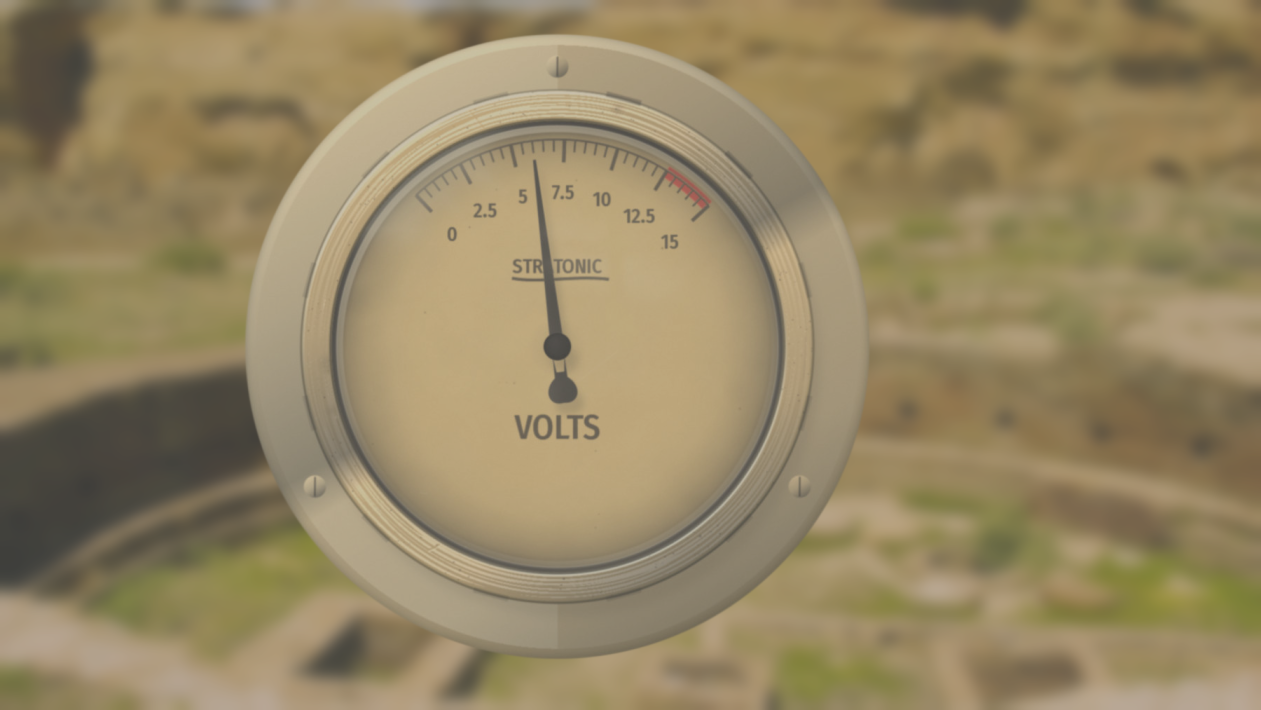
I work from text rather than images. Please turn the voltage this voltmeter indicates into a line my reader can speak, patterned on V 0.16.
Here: V 6
